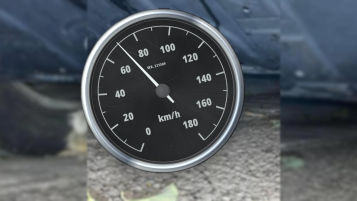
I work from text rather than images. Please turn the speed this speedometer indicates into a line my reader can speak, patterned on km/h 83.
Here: km/h 70
